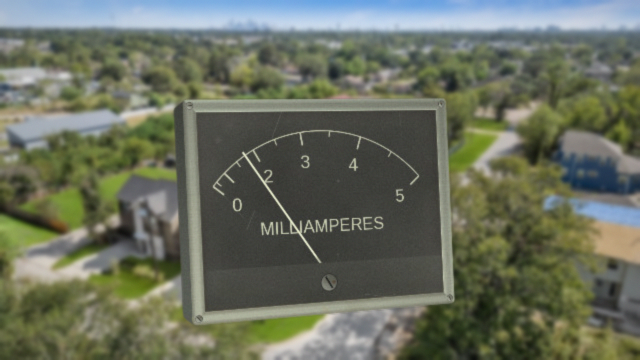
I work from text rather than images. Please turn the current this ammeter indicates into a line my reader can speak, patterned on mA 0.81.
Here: mA 1.75
